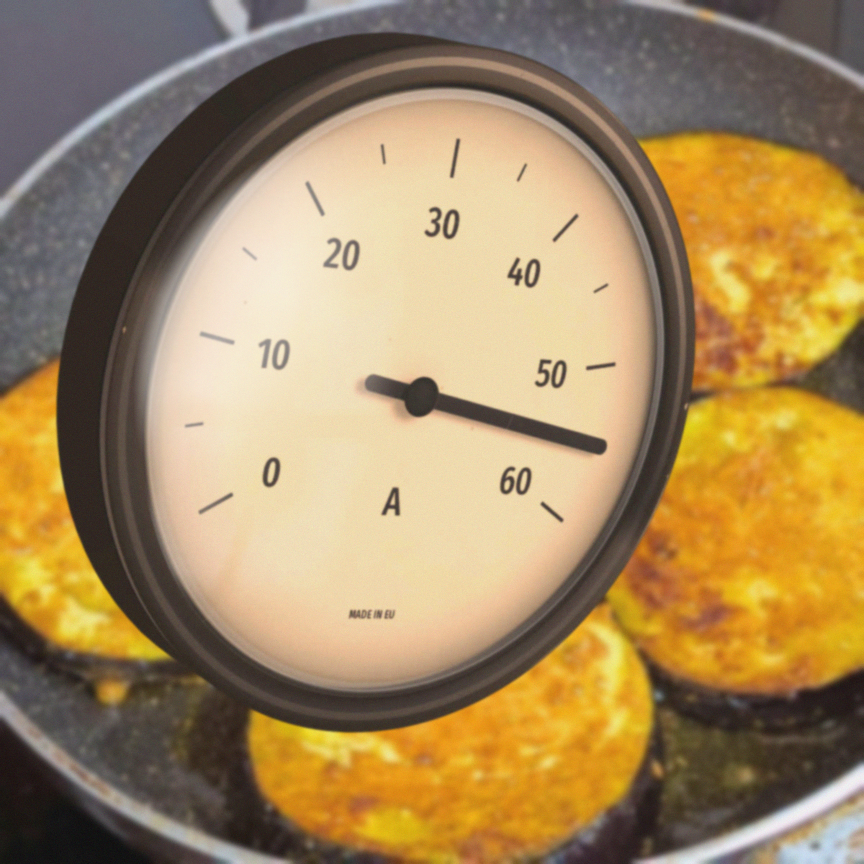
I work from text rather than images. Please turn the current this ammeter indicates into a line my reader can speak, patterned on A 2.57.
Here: A 55
